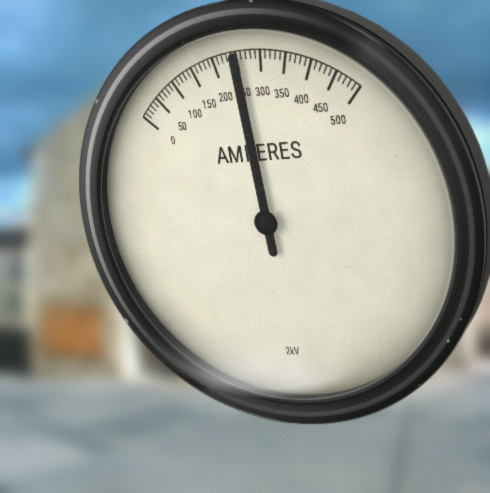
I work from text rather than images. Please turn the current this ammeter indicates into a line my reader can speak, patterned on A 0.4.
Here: A 250
